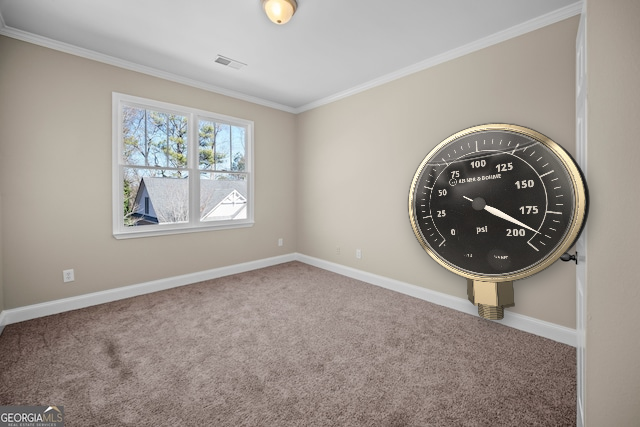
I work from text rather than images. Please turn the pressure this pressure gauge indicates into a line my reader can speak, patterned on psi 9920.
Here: psi 190
